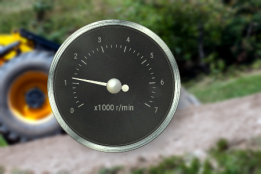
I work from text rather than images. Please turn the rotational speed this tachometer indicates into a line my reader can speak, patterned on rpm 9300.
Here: rpm 1200
